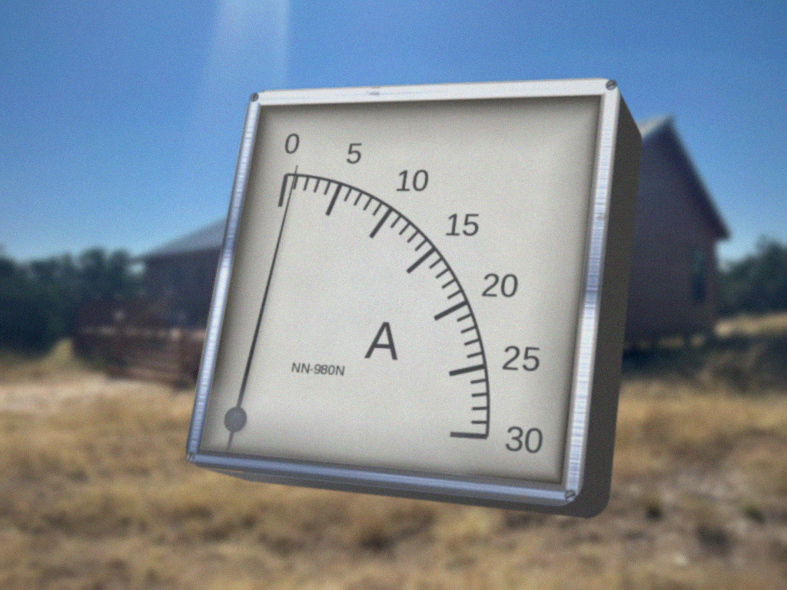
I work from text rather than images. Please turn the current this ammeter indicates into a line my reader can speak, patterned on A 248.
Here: A 1
